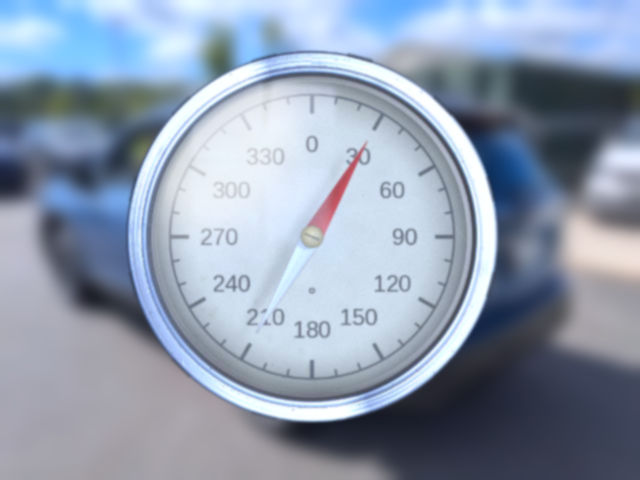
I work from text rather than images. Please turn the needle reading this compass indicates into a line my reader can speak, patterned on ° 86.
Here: ° 30
